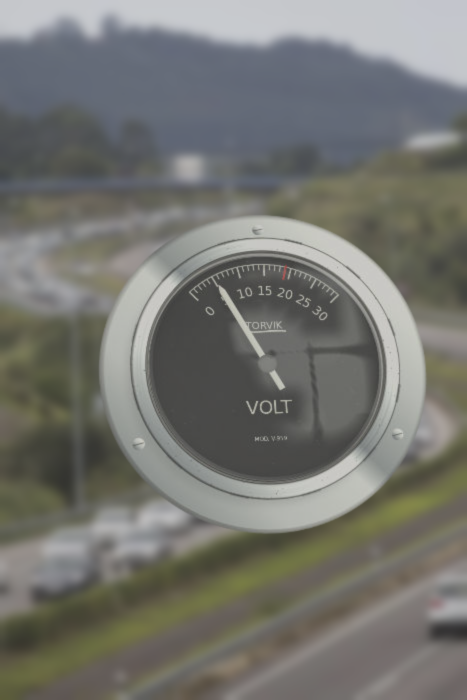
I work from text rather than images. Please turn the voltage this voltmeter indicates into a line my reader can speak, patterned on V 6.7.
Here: V 5
